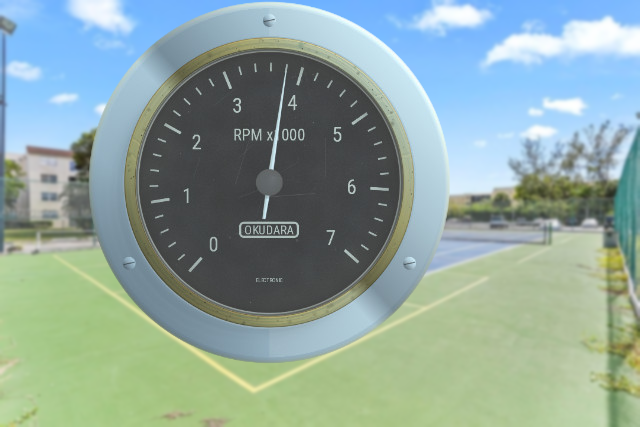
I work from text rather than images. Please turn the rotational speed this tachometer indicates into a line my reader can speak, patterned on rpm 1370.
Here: rpm 3800
